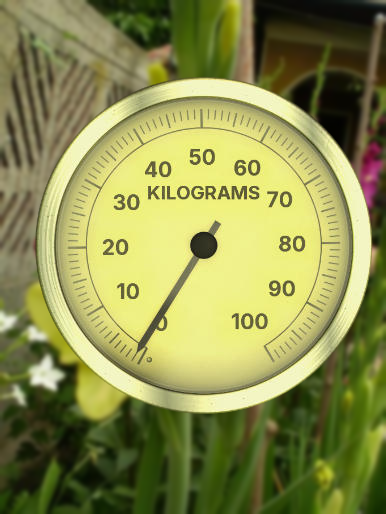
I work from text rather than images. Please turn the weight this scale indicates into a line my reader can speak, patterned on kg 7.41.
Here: kg 1
